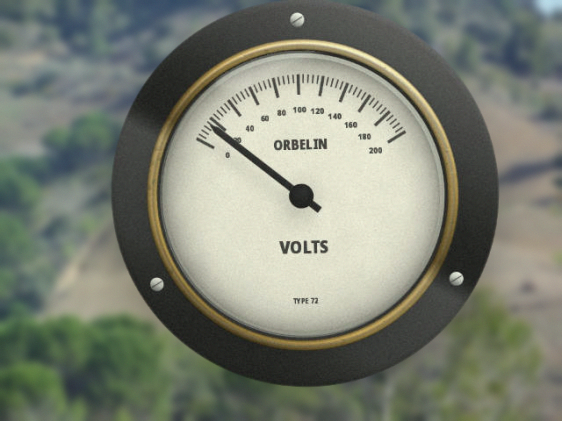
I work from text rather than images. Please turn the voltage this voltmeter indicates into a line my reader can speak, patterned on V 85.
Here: V 16
